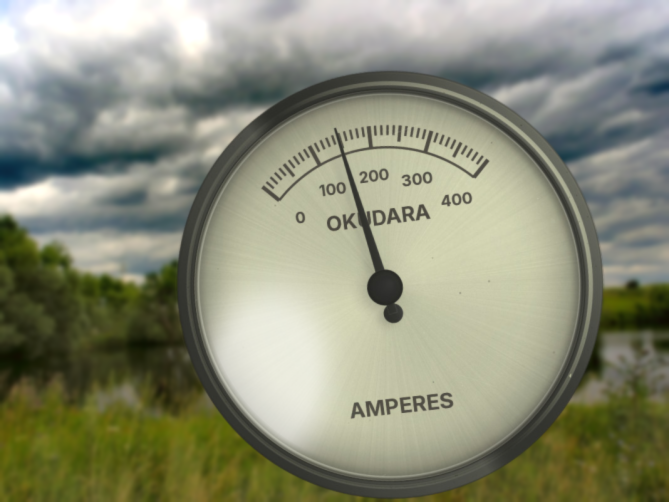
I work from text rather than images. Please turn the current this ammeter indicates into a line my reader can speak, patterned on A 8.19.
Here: A 150
